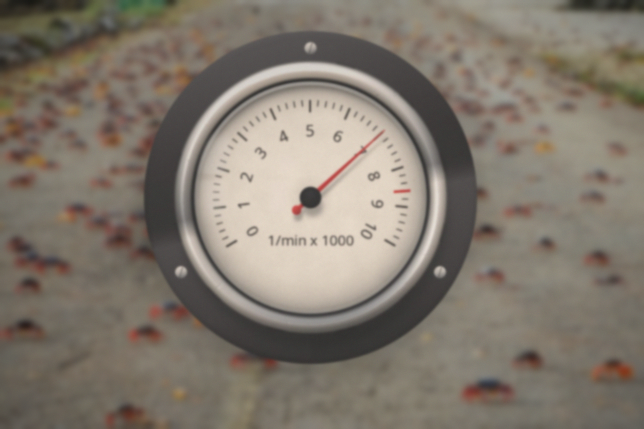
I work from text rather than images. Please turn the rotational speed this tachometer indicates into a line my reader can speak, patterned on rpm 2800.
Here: rpm 7000
